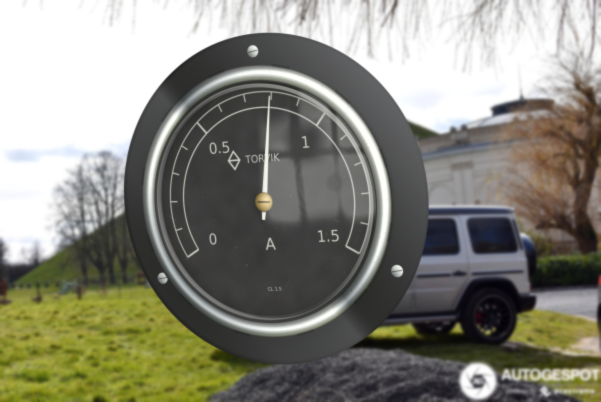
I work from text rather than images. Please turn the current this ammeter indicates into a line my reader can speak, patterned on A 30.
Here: A 0.8
